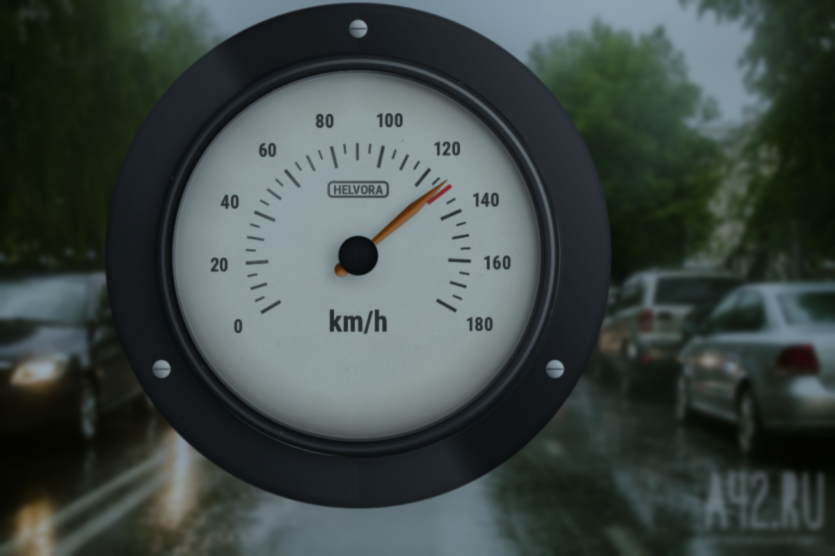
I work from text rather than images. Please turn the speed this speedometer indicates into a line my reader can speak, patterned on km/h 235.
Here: km/h 127.5
